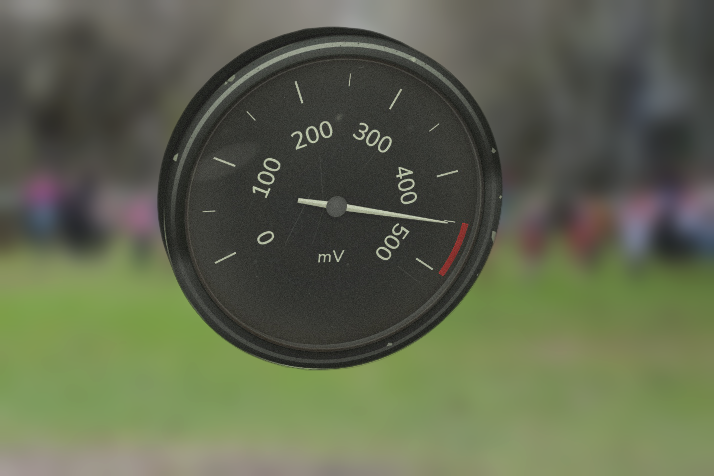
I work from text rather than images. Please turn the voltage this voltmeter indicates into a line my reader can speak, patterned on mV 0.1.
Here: mV 450
